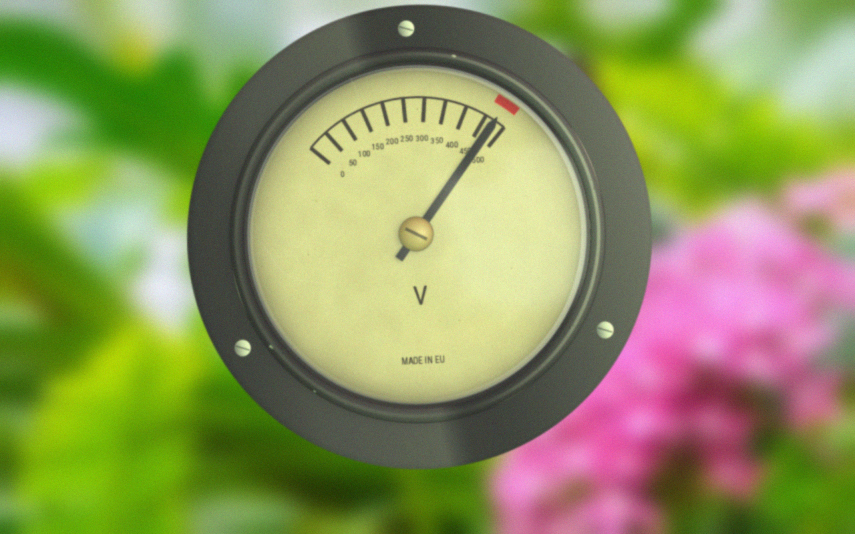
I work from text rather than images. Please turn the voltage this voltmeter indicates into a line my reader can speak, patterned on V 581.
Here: V 475
